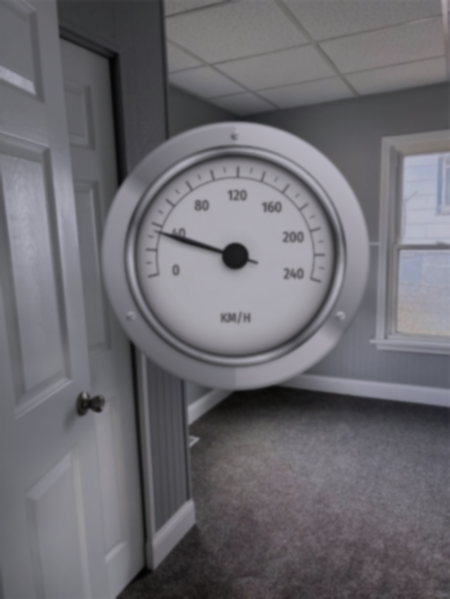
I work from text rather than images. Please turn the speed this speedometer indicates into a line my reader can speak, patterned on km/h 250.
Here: km/h 35
